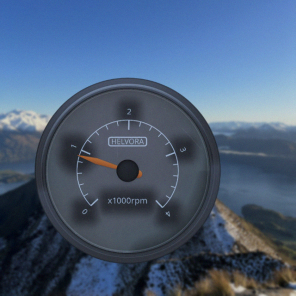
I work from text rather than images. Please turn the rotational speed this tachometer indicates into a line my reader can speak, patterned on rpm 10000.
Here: rpm 900
